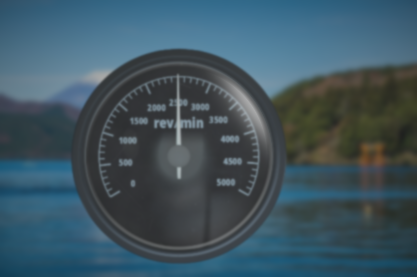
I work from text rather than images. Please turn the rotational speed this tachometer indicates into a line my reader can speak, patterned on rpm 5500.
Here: rpm 2500
